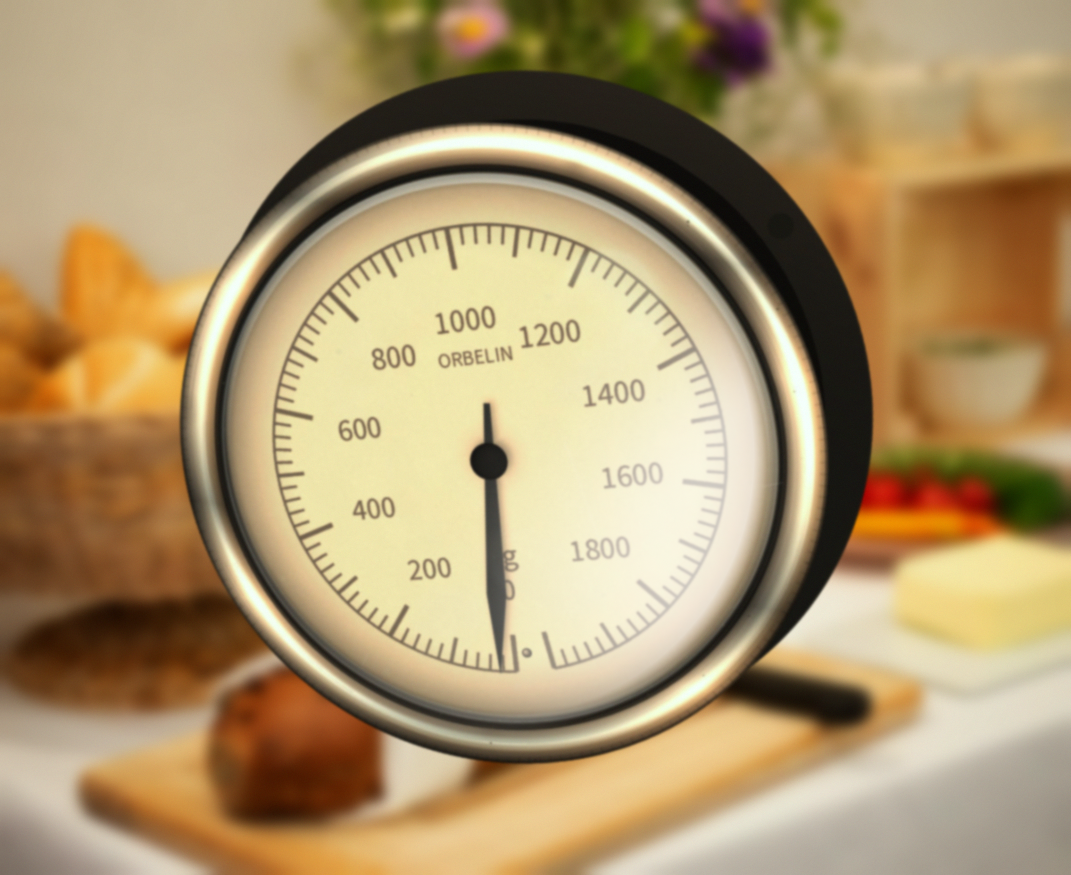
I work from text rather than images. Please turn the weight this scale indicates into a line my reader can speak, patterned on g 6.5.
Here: g 20
